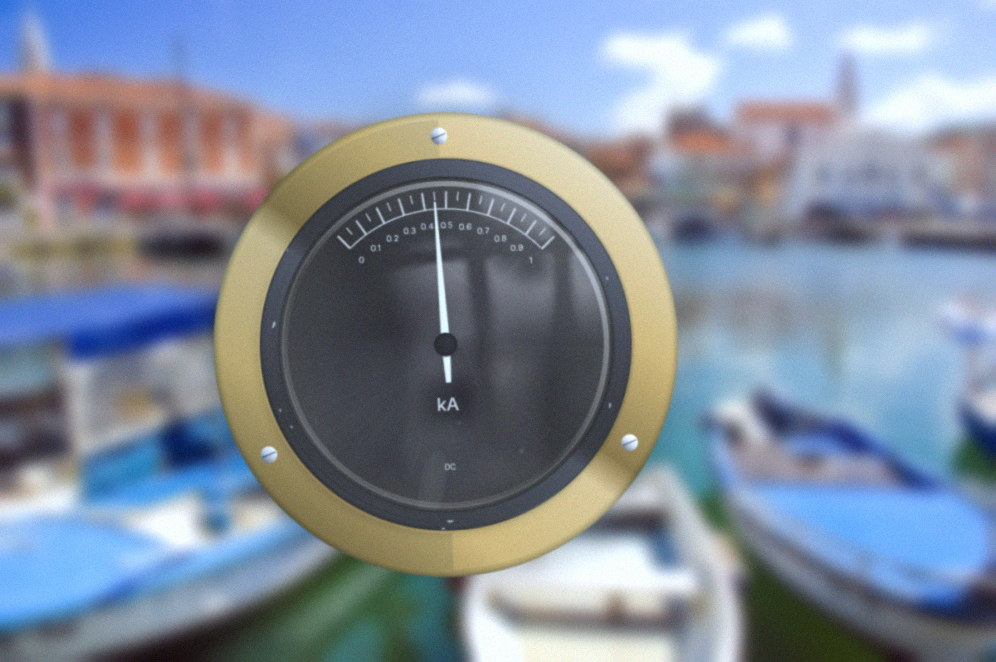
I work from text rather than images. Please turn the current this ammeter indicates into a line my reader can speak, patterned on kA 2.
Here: kA 0.45
